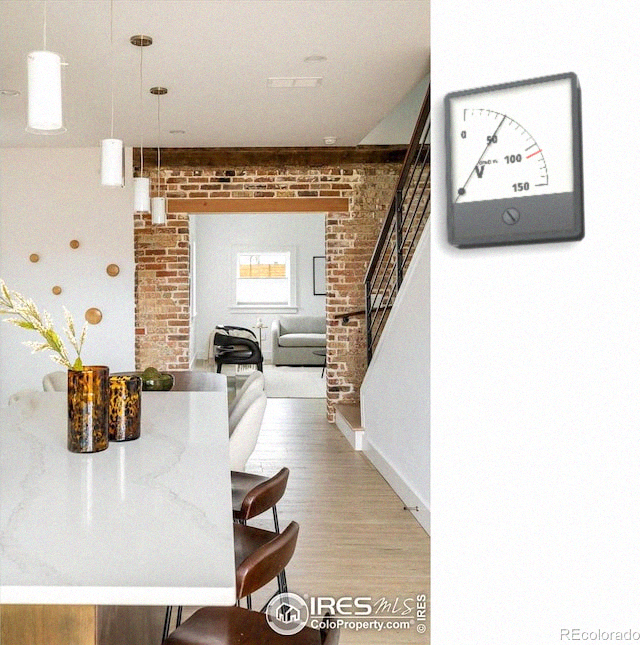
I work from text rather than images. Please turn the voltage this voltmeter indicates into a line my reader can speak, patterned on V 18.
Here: V 50
